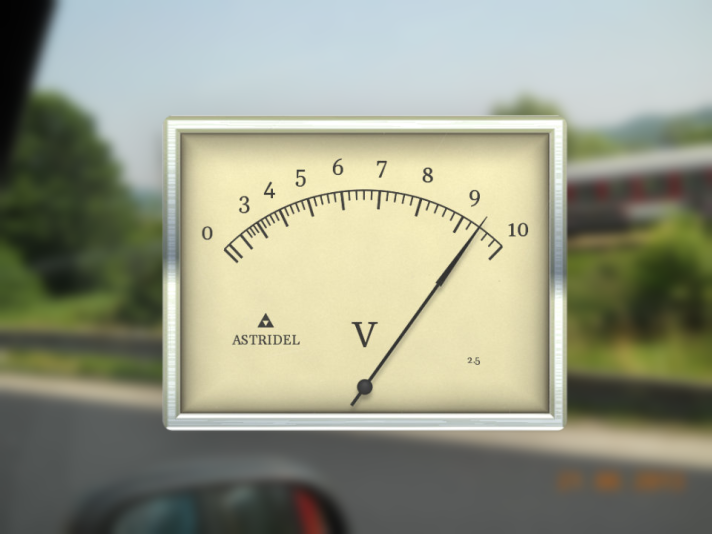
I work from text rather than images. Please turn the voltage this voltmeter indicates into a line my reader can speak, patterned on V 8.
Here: V 9.4
